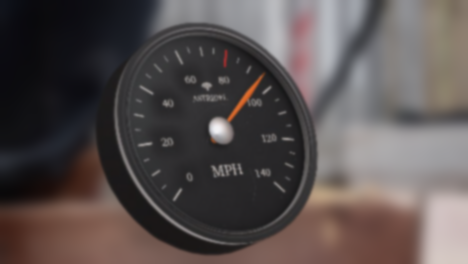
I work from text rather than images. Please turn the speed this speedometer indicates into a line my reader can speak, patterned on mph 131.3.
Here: mph 95
